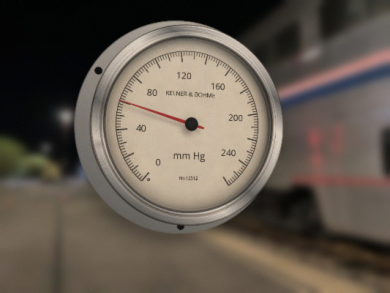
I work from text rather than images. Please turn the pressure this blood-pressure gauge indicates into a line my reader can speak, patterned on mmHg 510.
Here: mmHg 60
